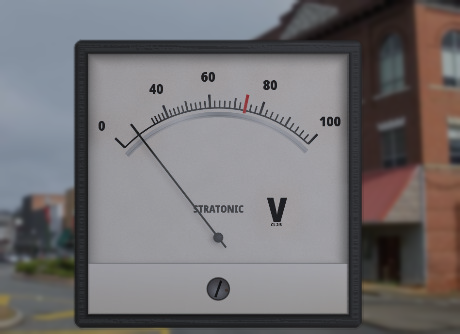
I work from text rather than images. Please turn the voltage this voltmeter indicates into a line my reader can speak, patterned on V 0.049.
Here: V 20
